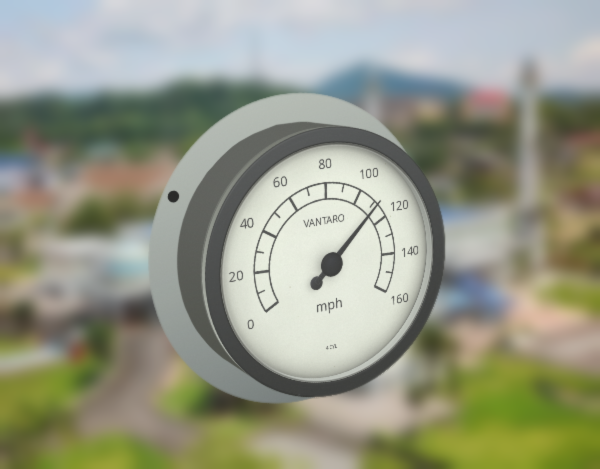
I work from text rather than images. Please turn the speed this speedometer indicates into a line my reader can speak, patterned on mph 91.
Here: mph 110
